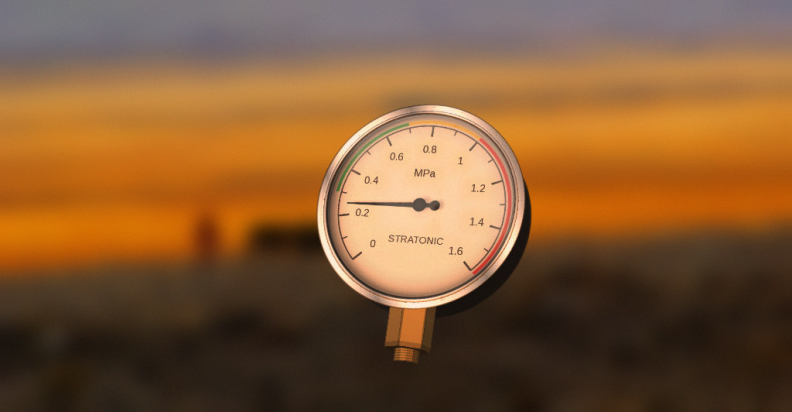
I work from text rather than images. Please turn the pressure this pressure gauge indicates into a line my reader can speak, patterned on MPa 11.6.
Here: MPa 0.25
